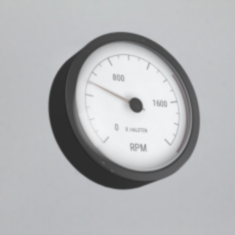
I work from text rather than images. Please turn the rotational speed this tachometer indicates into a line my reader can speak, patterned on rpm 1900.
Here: rpm 500
